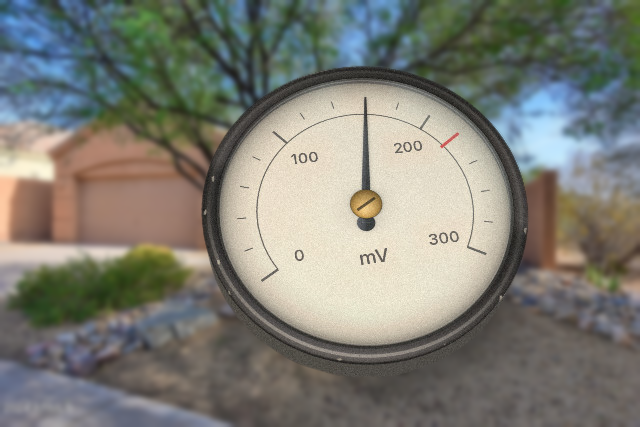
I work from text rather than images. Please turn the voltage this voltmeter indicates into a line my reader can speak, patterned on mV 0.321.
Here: mV 160
